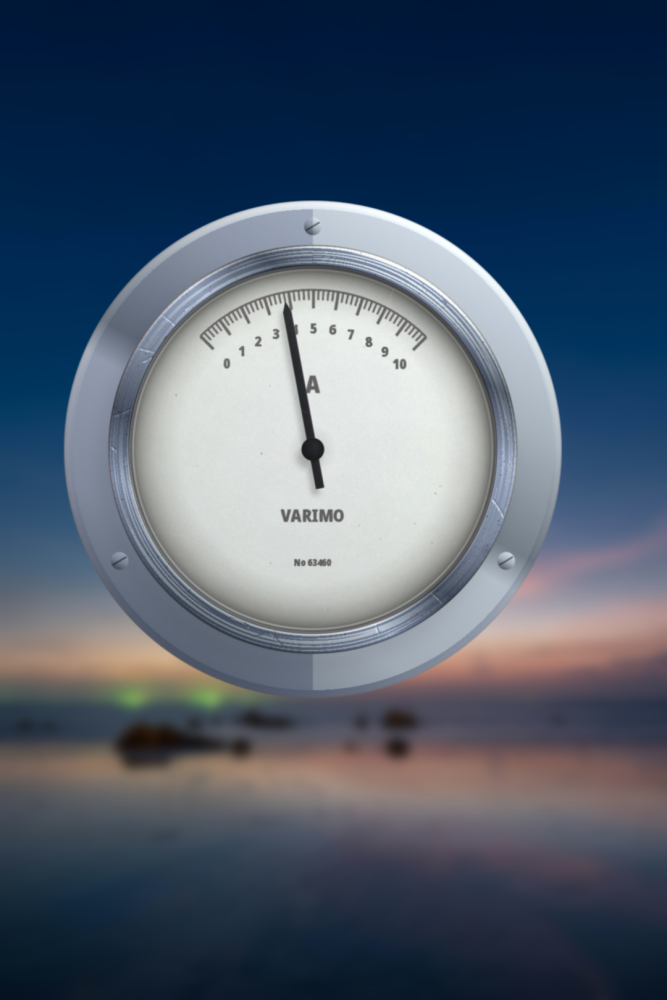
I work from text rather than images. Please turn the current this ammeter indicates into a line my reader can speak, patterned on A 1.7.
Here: A 3.8
